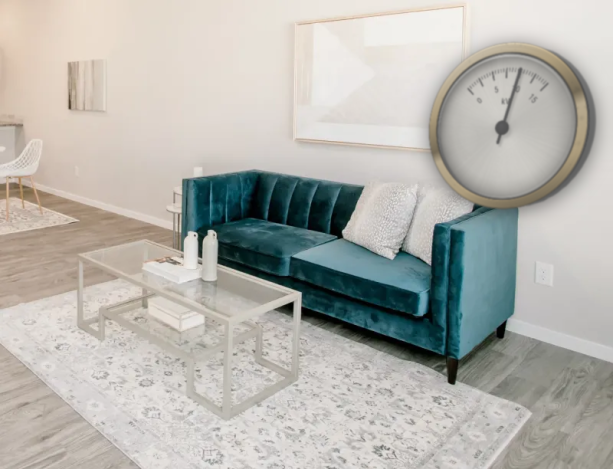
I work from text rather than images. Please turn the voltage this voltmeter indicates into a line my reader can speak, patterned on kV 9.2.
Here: kV 10
